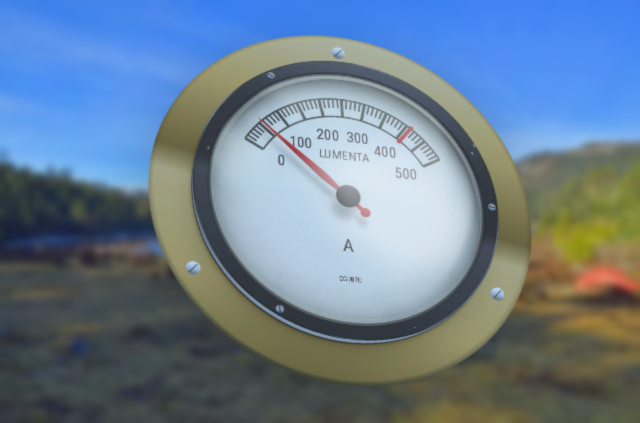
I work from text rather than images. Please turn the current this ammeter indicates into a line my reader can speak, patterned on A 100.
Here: A 50
